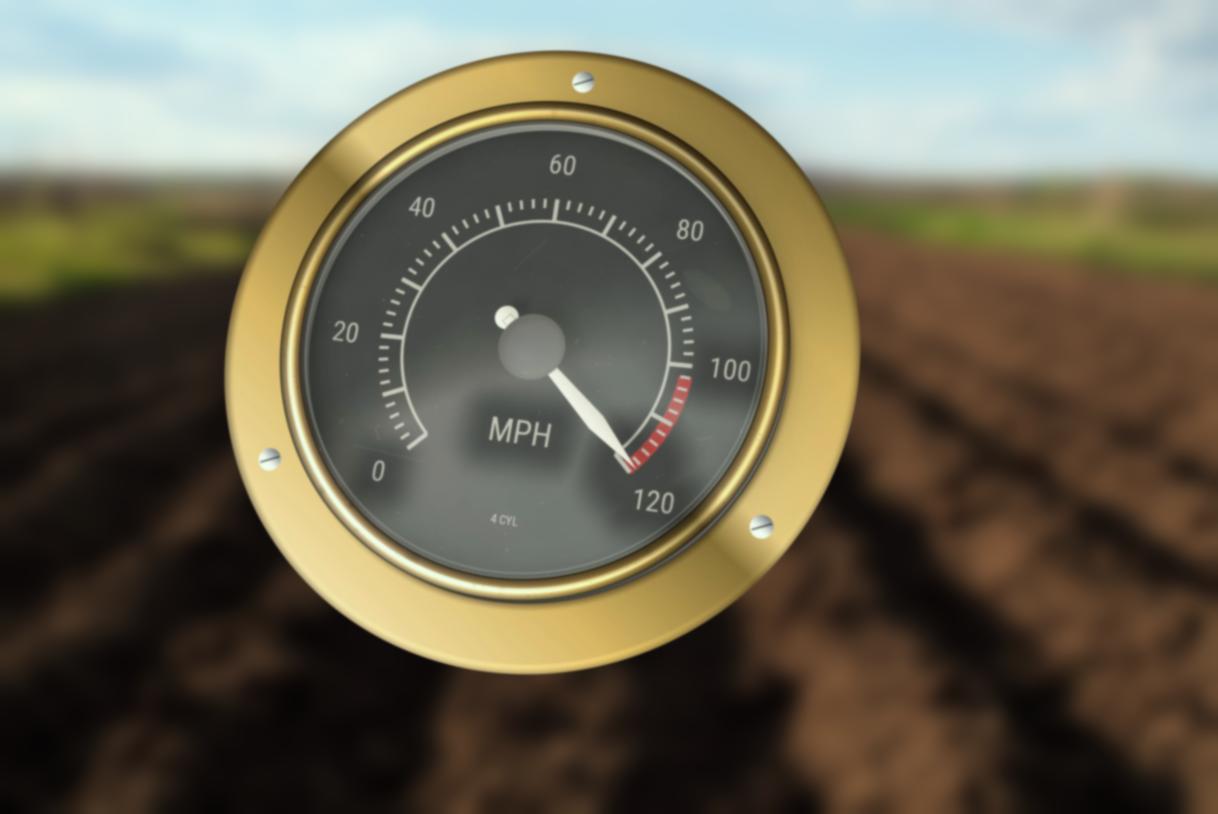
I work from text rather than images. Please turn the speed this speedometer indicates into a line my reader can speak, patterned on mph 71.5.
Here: mph 119
